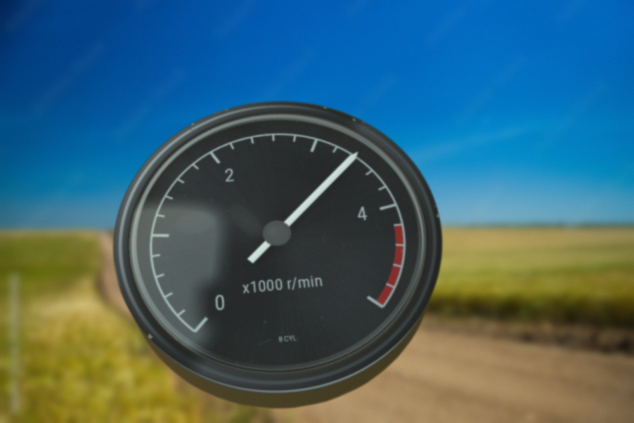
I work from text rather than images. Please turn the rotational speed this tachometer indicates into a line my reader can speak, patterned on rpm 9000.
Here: rpm 3400
